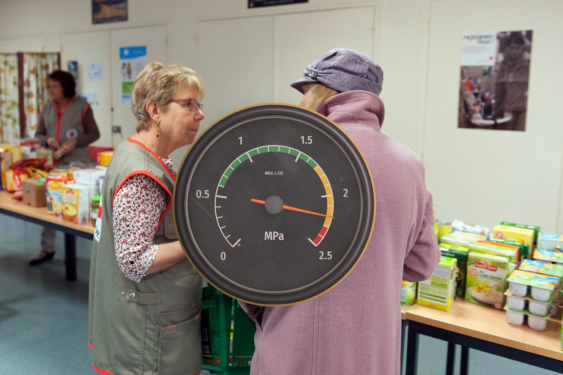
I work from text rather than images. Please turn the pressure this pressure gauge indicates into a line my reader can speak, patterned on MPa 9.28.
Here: MPa 2.2
